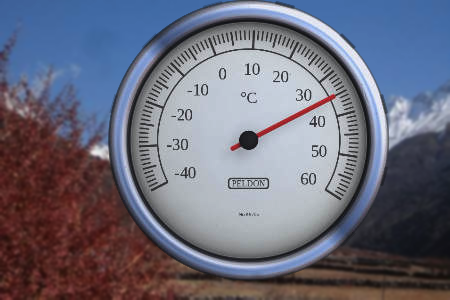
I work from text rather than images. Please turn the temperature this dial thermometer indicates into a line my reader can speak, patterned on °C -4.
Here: °C 35
